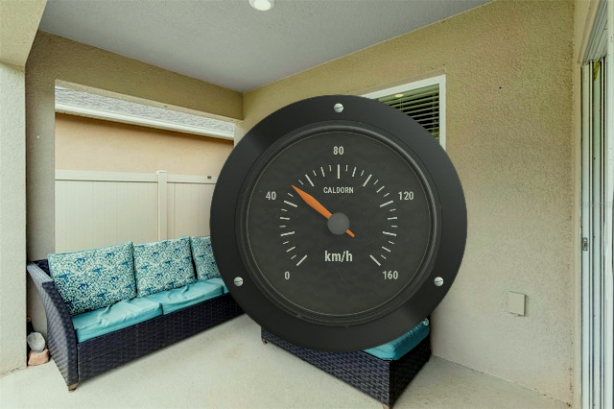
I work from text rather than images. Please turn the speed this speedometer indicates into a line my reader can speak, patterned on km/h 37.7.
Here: km/h 50
